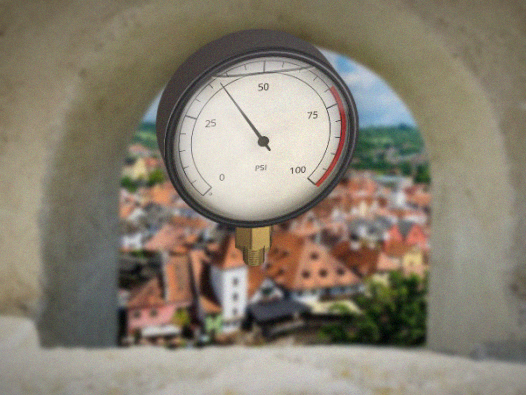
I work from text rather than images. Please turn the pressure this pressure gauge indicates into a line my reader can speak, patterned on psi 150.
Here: psi 37.5
